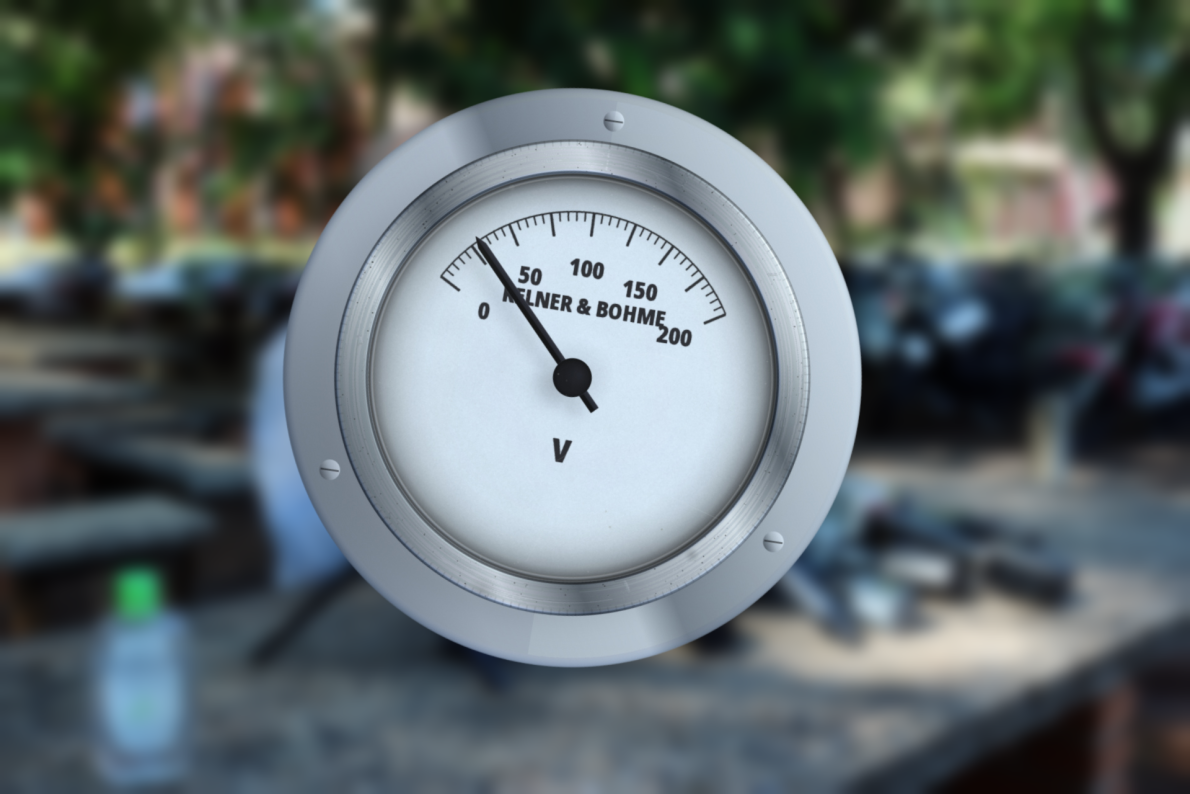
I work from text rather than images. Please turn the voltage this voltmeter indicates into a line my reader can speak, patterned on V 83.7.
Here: V 30
